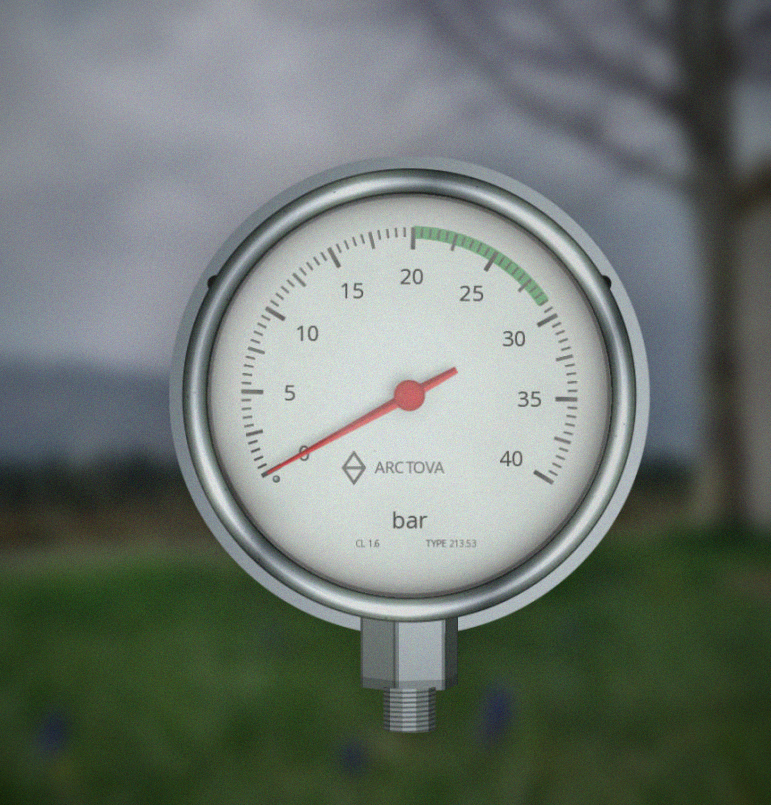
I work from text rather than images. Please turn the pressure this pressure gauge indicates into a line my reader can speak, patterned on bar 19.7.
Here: bar 0
